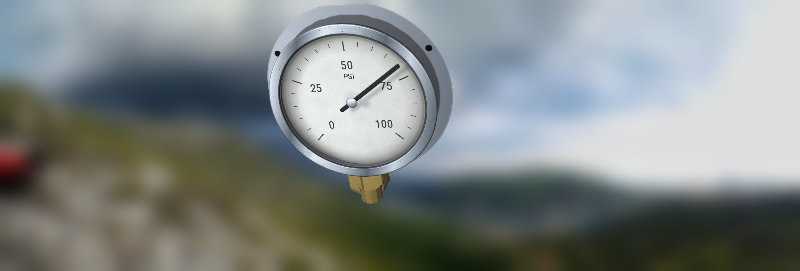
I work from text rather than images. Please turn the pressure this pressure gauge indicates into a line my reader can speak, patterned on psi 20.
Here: psi 70
